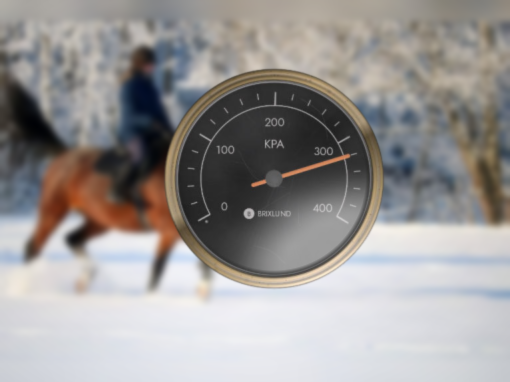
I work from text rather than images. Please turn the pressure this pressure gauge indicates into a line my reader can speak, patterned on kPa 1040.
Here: kPa 320
